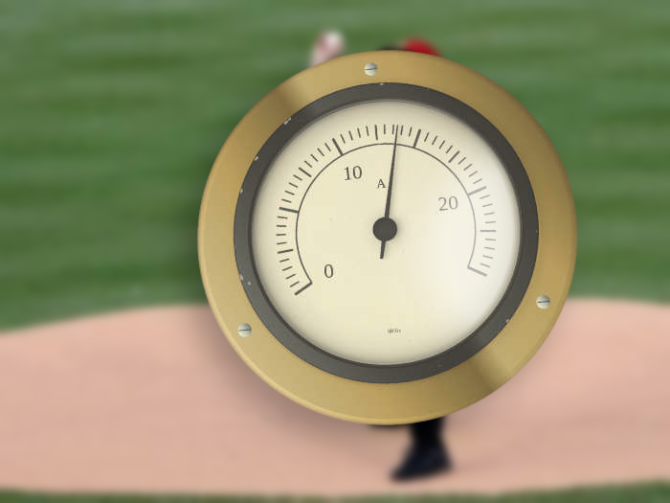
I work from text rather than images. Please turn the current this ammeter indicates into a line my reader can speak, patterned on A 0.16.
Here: A 13.75
